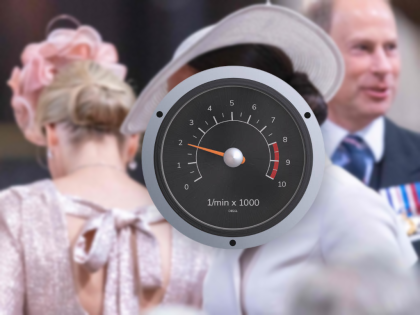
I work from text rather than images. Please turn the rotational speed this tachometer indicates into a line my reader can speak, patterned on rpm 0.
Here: rpm 2000
